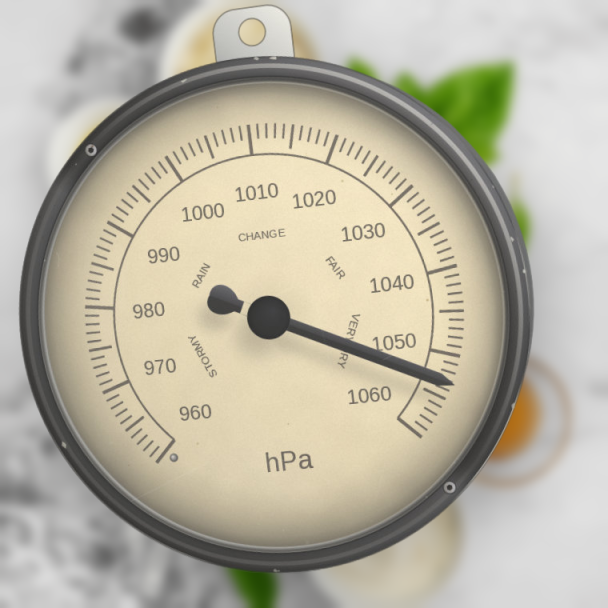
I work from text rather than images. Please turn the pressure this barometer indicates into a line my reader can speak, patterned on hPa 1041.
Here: hPa 1053
